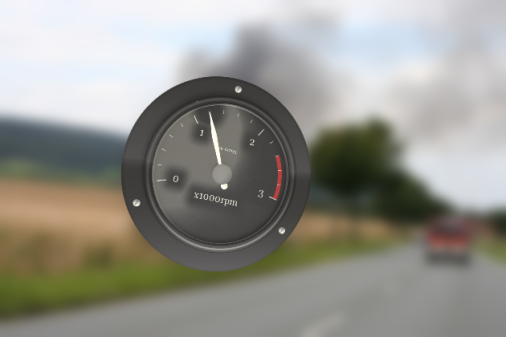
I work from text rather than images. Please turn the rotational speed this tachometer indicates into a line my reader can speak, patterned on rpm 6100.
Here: rpm 1200
